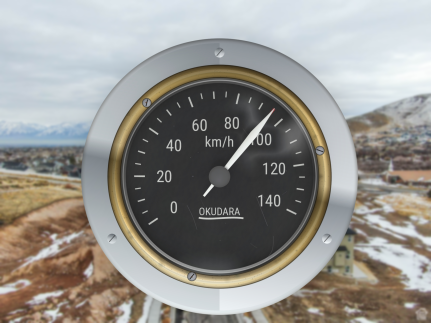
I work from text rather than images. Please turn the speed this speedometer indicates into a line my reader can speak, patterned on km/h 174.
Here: km/h 95
